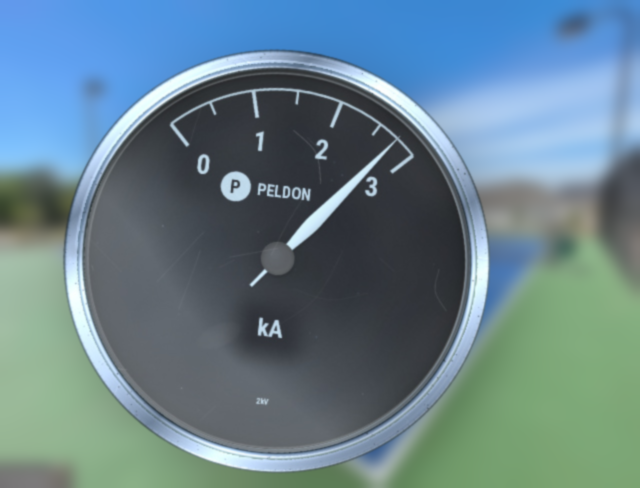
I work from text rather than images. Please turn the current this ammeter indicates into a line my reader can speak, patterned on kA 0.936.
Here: kA 2.75
